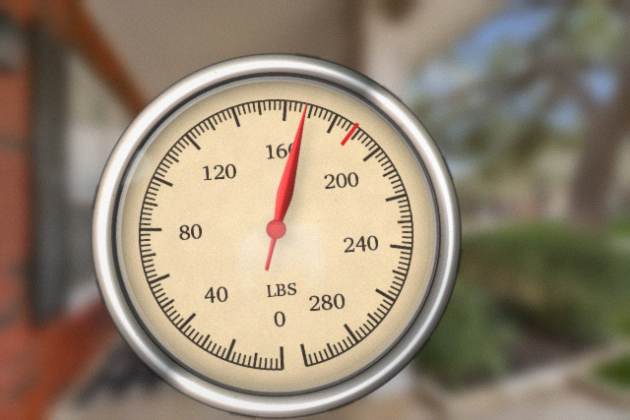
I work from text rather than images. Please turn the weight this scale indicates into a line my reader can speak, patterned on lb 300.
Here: lb 168
